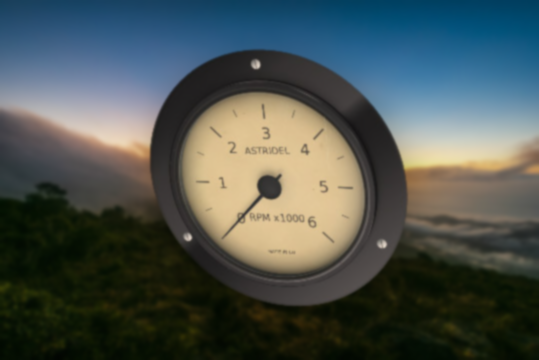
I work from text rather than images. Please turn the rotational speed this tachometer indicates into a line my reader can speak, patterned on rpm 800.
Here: rpm 0
